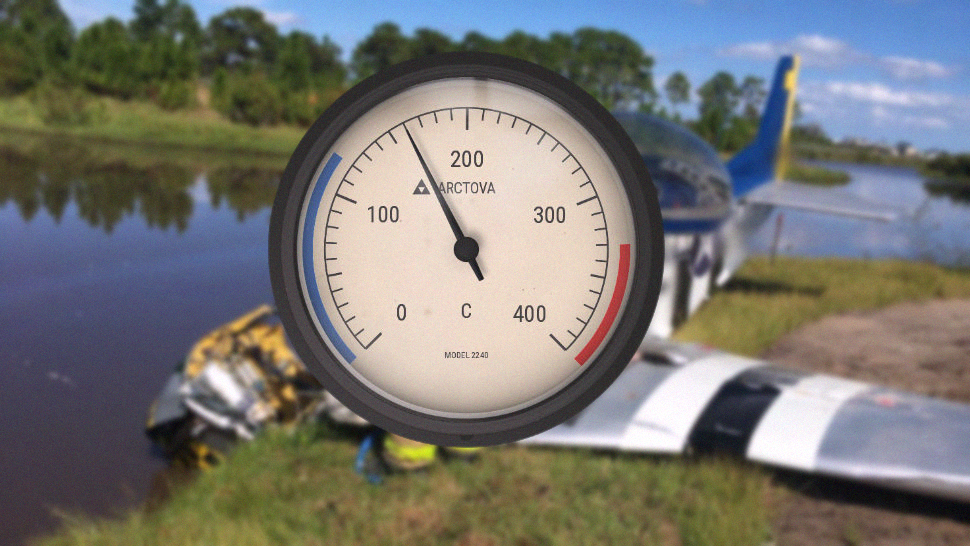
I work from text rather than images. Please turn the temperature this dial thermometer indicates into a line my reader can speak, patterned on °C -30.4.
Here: °C 160
